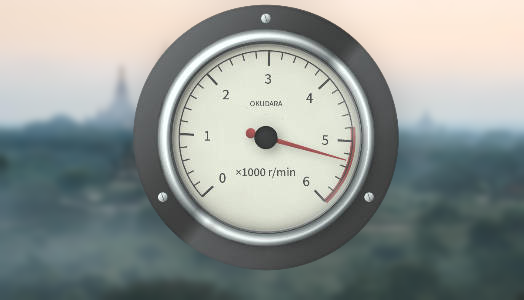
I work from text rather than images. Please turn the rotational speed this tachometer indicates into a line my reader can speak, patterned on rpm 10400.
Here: rpm 5300
